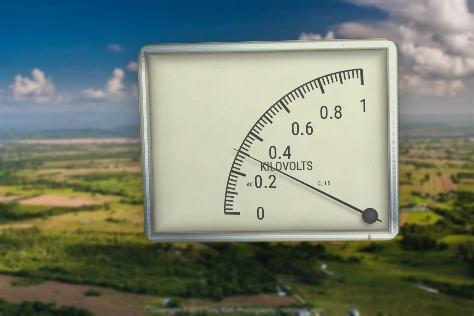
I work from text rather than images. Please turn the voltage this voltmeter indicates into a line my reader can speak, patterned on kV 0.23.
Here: kV 0.3
